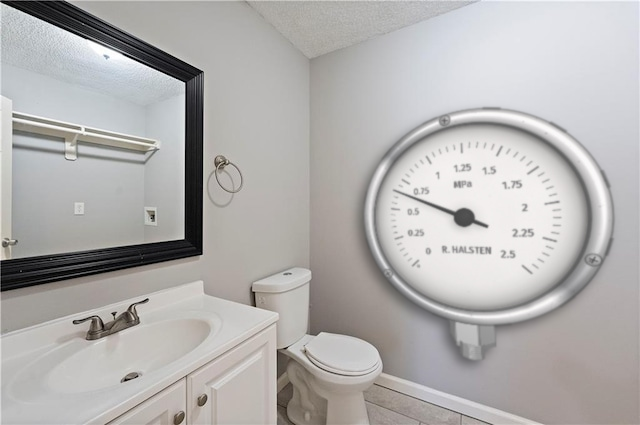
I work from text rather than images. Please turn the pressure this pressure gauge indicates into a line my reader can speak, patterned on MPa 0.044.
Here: MPa 0.65
